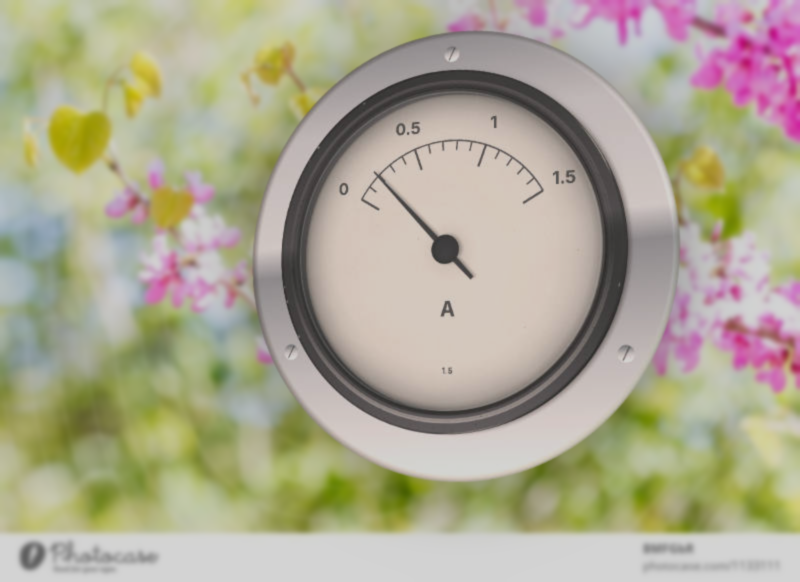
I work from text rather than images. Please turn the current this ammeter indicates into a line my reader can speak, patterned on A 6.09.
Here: A 0.2
